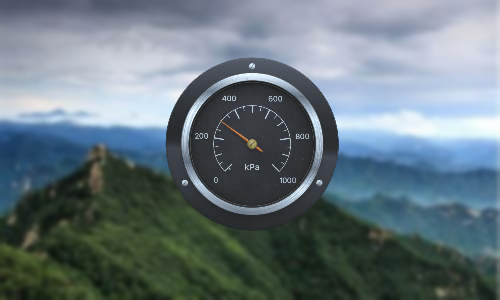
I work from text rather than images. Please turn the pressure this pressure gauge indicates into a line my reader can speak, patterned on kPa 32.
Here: kPa 300
